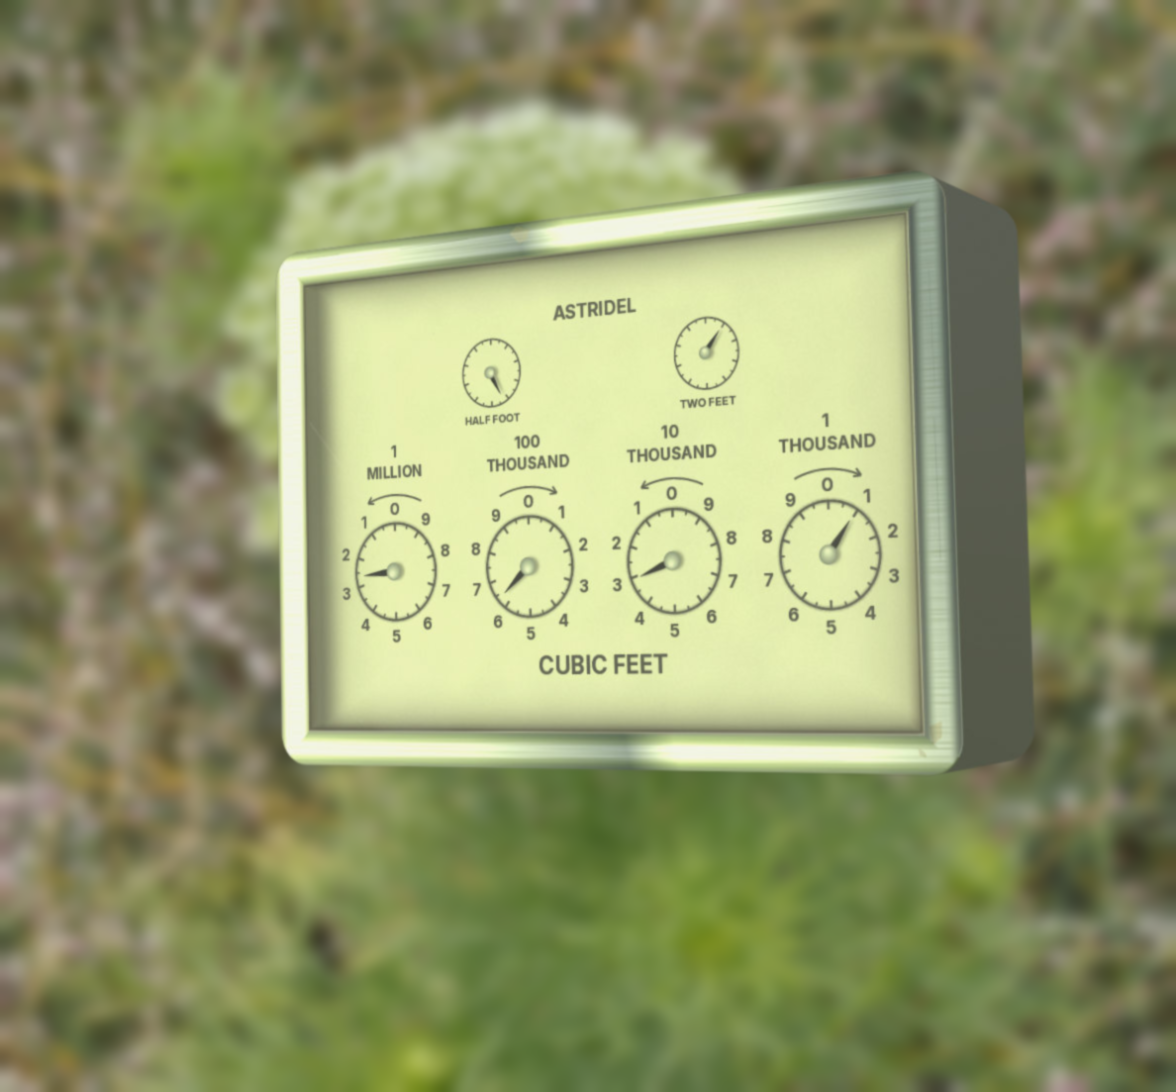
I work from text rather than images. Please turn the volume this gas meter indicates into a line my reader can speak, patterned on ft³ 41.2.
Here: ft³ 263100
